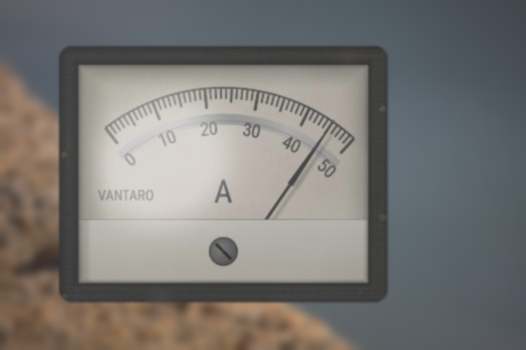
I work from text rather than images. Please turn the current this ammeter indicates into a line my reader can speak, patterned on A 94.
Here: A 45
